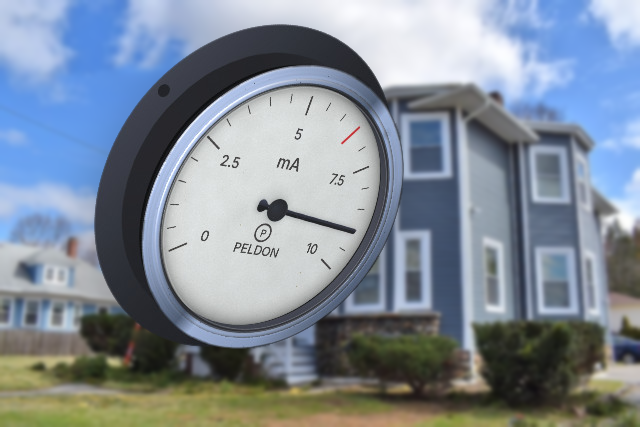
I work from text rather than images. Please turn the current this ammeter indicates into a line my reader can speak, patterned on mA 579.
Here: mA 9
